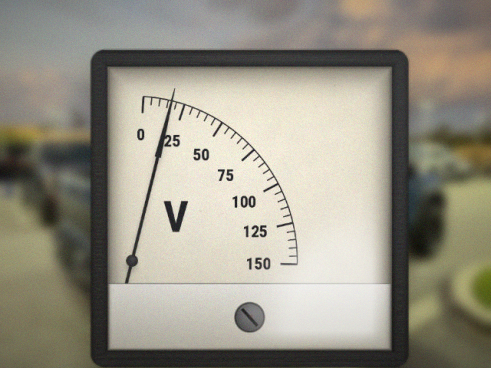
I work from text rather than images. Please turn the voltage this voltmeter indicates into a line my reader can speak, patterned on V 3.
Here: V 17.5
